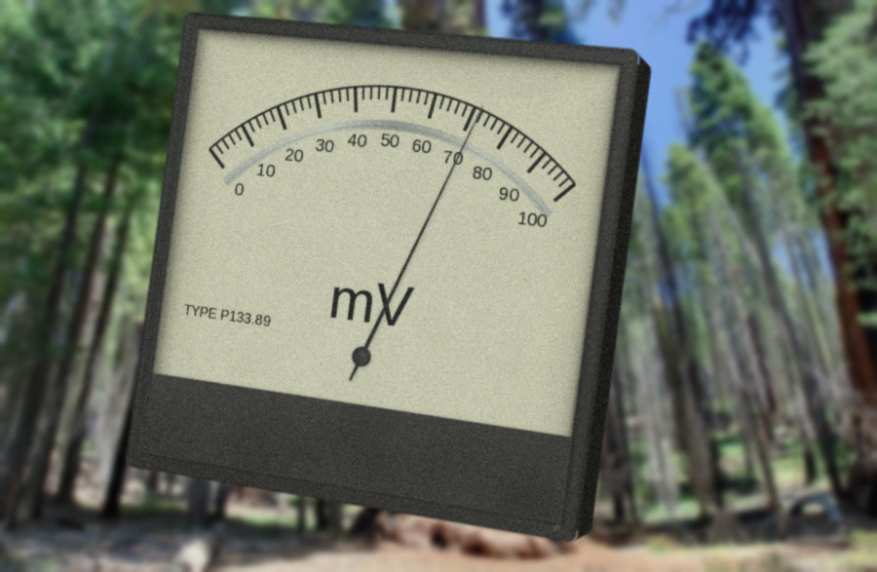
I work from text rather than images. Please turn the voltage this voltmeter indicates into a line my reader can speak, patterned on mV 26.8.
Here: mV 72
